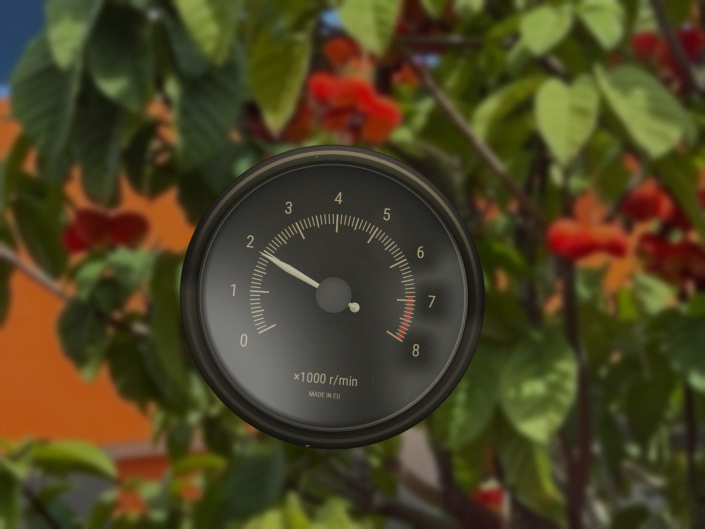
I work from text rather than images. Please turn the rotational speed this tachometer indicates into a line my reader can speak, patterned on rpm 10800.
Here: rpm 1900
